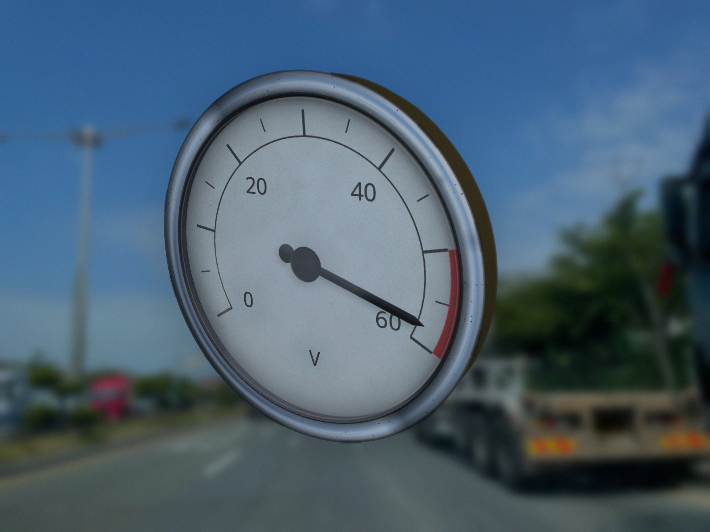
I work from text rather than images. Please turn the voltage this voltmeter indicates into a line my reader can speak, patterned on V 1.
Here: V 57.5
